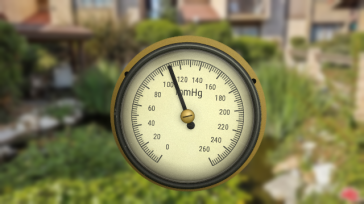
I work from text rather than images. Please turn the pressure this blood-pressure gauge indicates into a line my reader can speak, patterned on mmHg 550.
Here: mmHg 110
